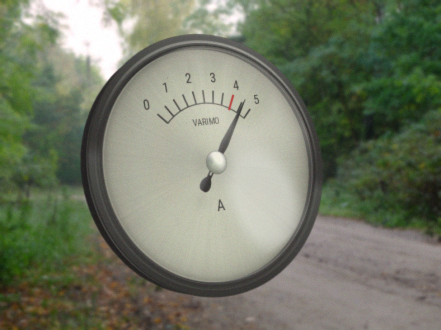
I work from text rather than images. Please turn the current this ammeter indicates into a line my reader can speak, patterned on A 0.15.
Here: A 4.5
